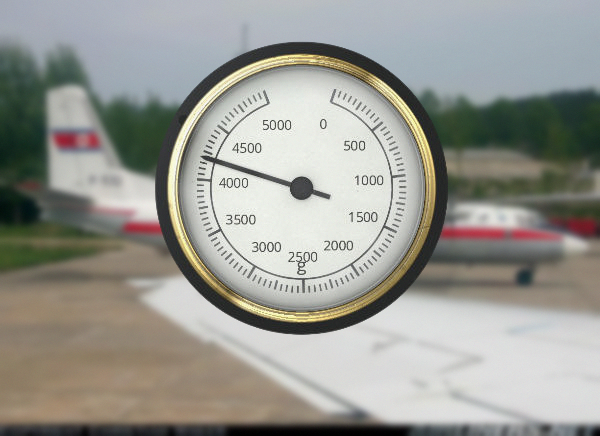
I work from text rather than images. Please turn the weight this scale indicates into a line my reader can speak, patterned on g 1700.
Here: g 4200
